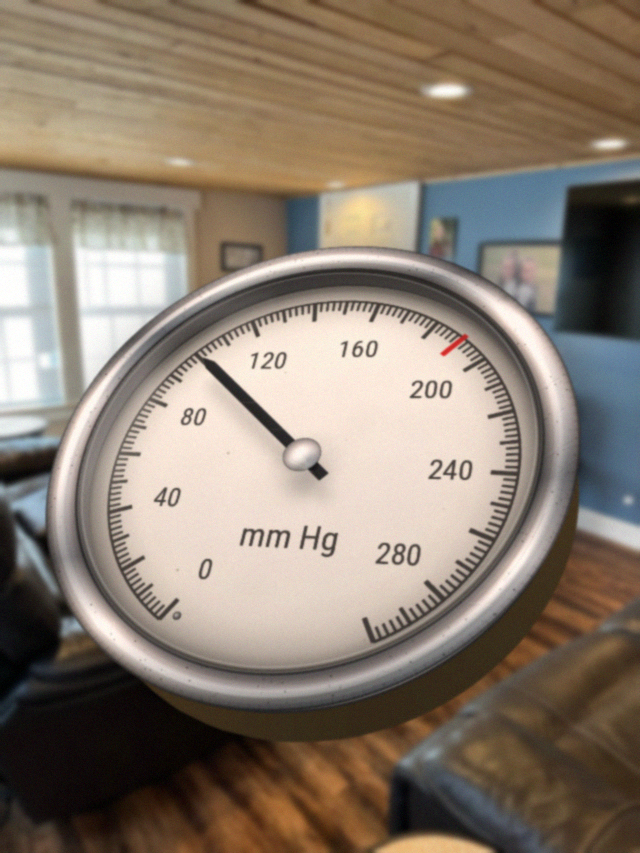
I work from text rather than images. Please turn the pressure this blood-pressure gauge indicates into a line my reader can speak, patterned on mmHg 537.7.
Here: mmHg 100
